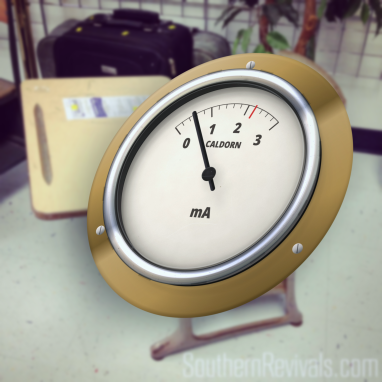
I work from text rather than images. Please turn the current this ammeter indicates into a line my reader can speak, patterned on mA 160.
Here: mA 0.6
